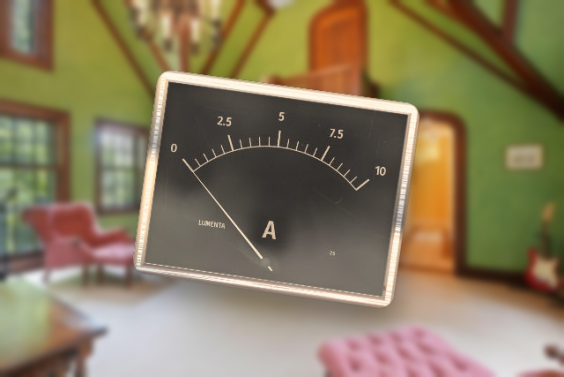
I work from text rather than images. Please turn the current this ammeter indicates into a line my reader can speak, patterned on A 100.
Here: A 0
